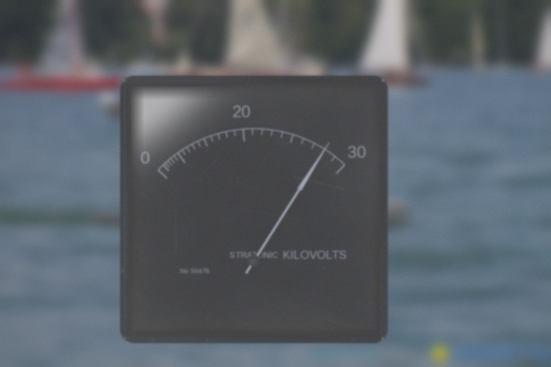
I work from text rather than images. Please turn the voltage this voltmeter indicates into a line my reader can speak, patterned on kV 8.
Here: kV 28
